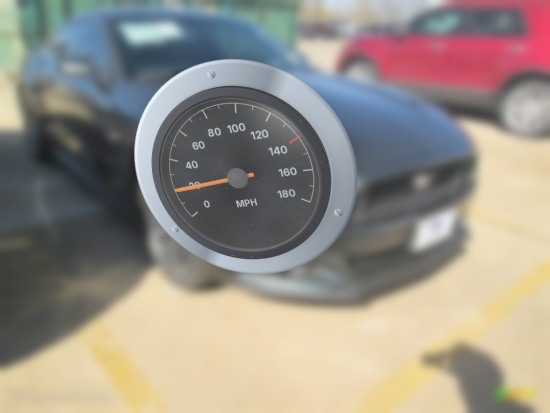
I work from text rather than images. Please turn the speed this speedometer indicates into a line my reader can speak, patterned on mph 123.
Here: mph 20
